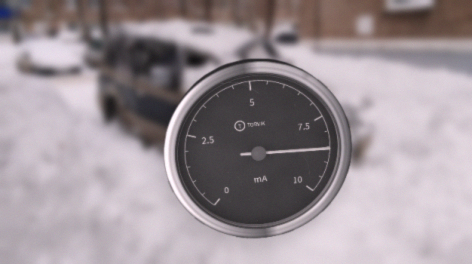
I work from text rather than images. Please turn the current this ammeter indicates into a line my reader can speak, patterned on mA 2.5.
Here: mA 8.5
